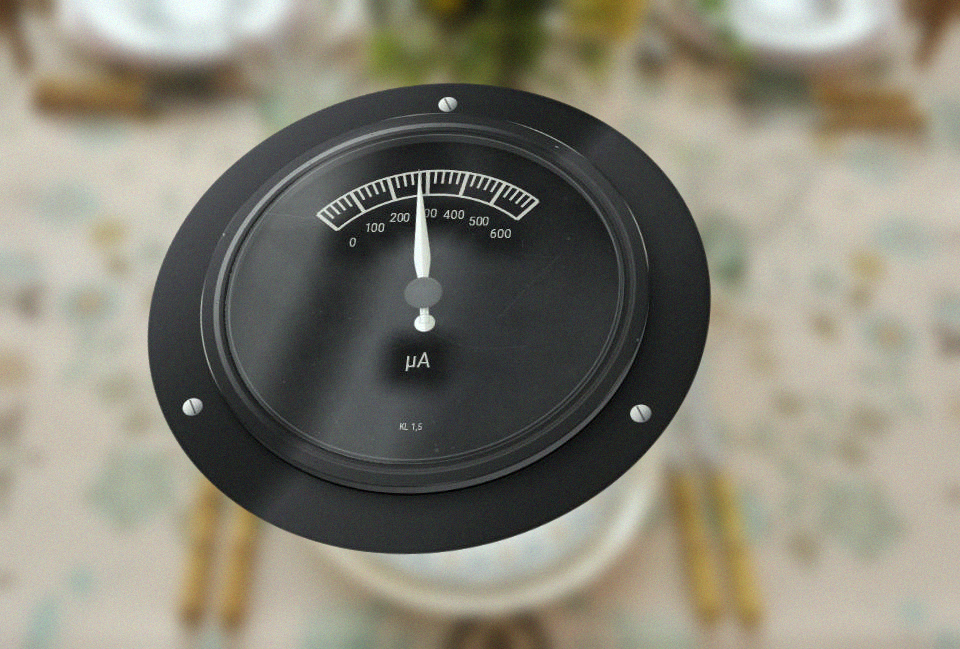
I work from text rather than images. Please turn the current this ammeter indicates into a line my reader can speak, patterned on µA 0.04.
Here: µA 280
